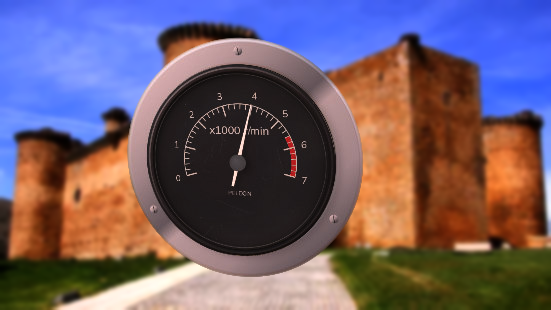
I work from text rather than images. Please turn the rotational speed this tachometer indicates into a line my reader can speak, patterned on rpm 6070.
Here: rpm 4000
